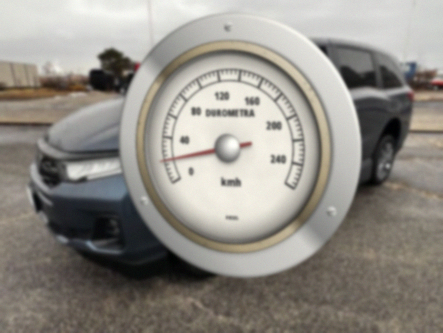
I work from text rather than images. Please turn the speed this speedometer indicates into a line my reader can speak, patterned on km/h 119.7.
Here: km/h 20
